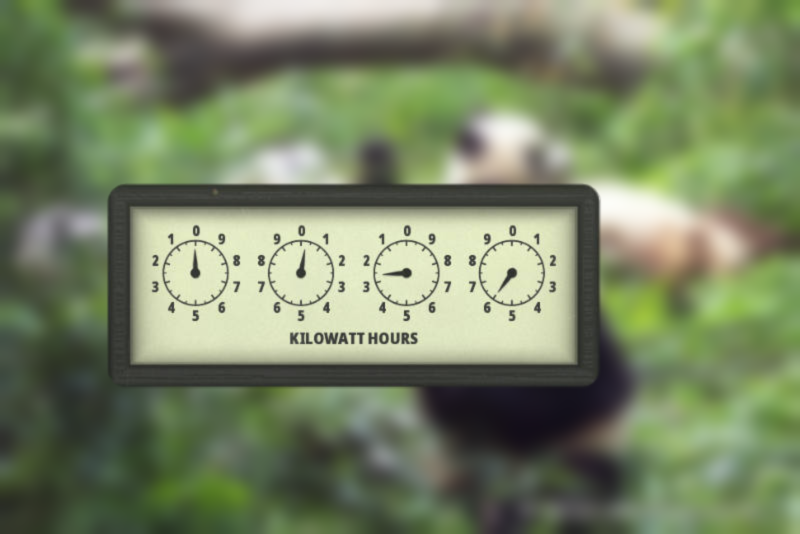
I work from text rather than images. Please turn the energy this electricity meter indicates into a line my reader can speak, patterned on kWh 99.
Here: kWh 26
